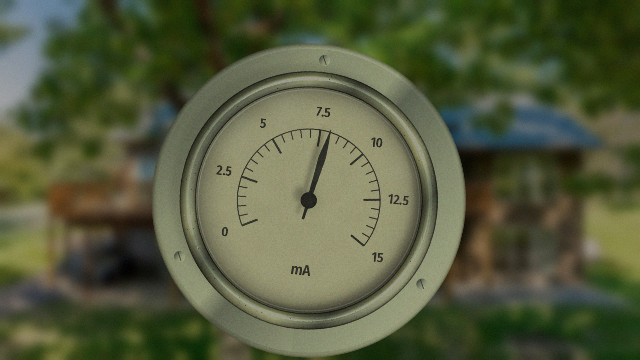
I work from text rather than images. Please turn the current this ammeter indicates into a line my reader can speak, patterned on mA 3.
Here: mA 8
